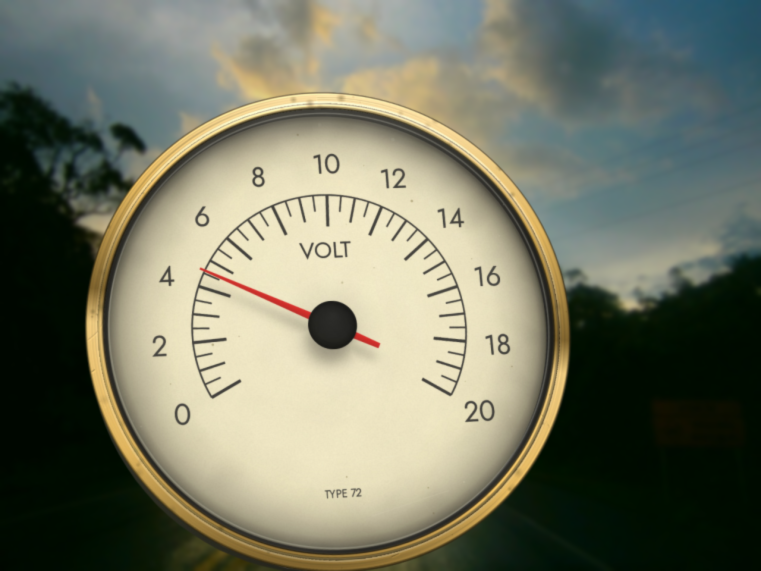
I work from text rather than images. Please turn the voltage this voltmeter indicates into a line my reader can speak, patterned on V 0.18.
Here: V 4.5
